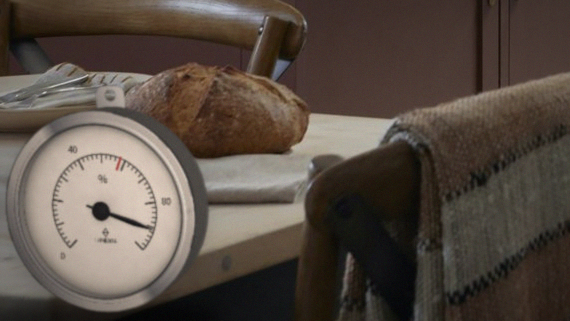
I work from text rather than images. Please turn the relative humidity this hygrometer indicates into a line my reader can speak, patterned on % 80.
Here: % 90
